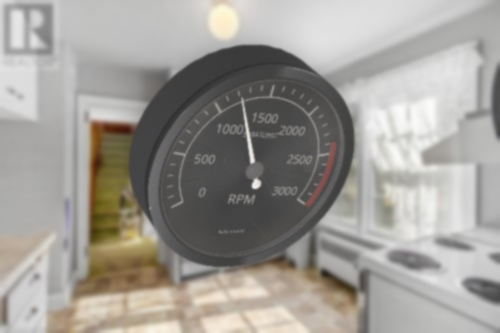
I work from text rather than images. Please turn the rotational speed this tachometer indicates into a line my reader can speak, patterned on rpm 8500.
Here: rpm 1200
